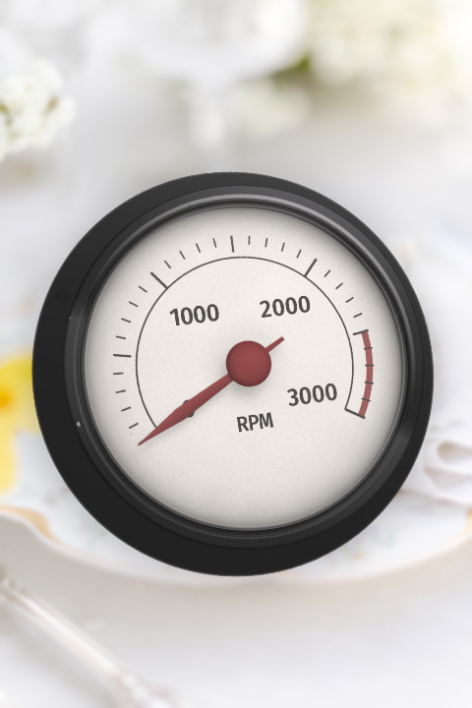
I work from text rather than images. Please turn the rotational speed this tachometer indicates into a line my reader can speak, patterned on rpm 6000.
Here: rpm 0
